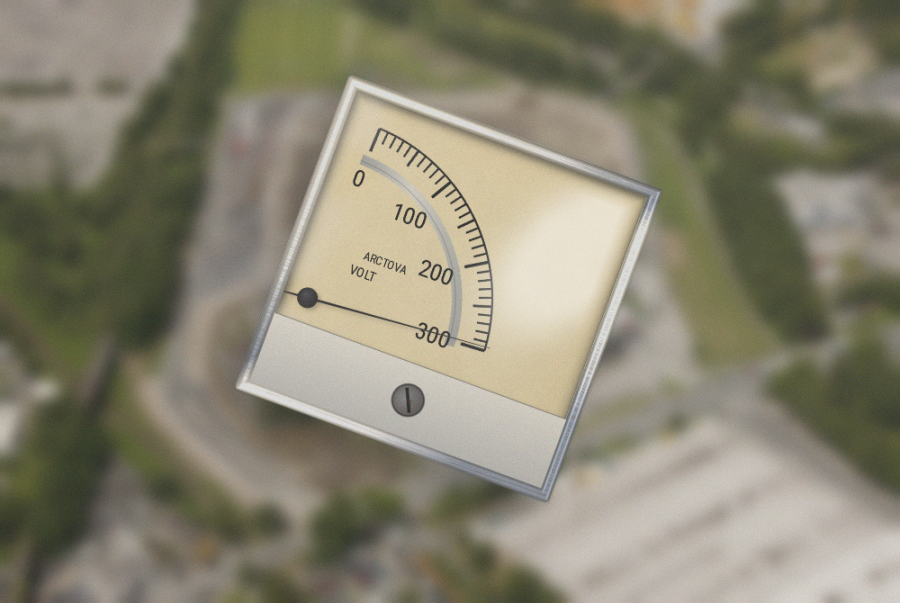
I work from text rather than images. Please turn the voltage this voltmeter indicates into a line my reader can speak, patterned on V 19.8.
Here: V 295
